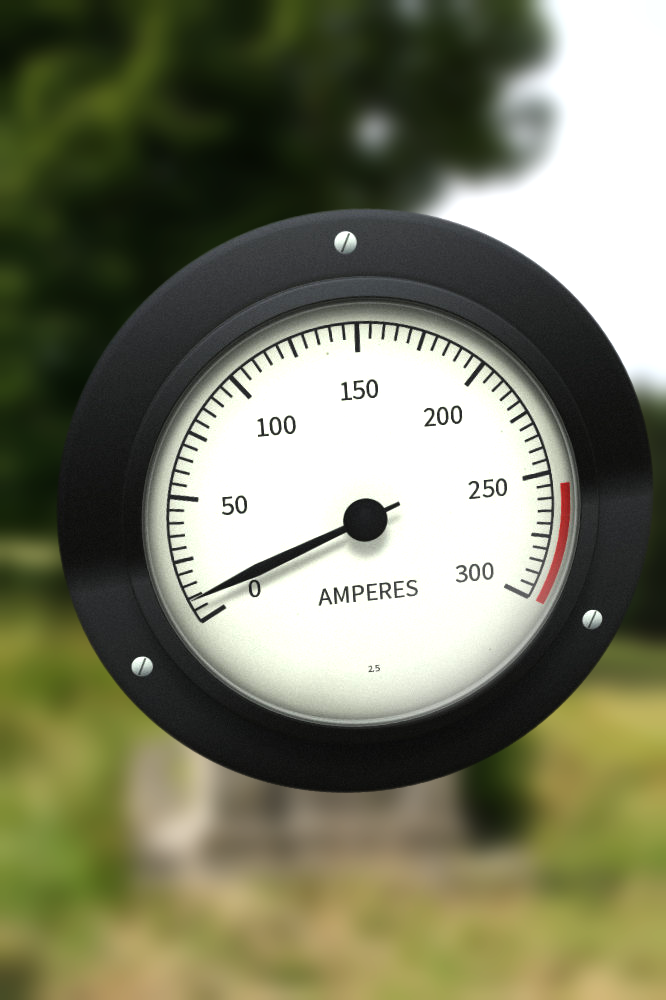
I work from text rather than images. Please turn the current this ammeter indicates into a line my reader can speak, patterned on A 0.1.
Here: A 10
